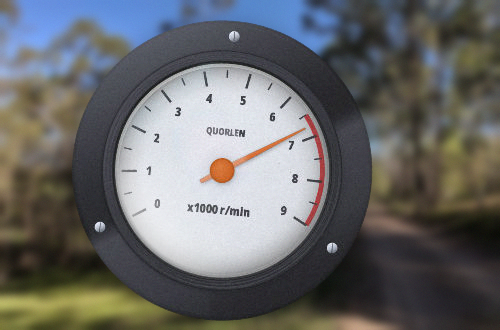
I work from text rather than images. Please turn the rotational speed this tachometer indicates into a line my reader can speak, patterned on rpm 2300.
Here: rpm 6750
